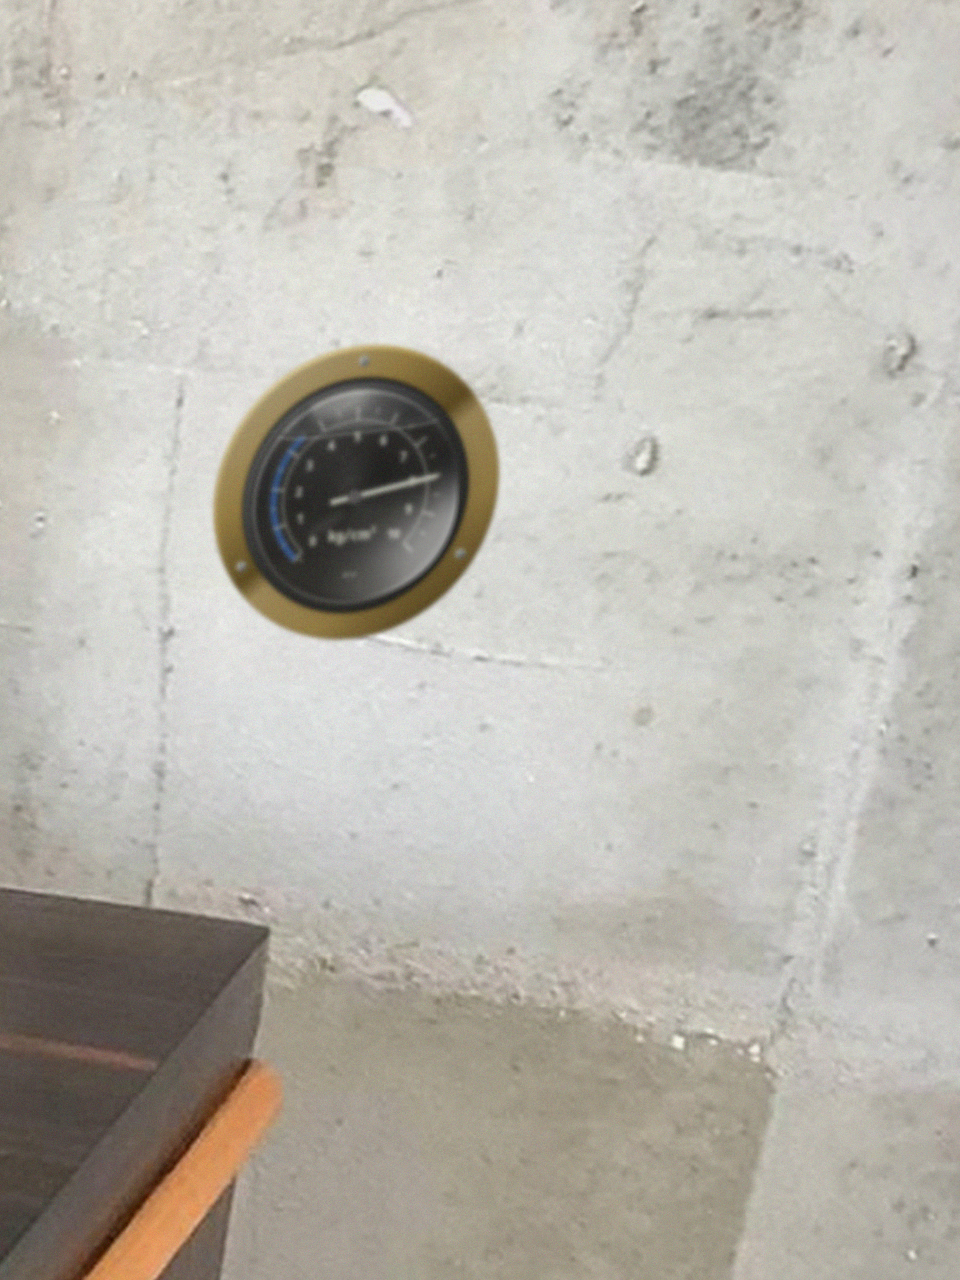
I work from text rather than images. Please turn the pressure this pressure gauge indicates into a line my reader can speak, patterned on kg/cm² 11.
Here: kg/cm² 8
